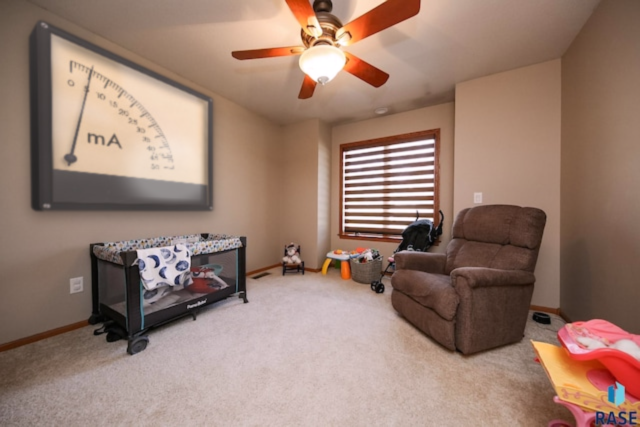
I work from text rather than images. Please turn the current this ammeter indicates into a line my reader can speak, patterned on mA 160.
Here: mA 5
